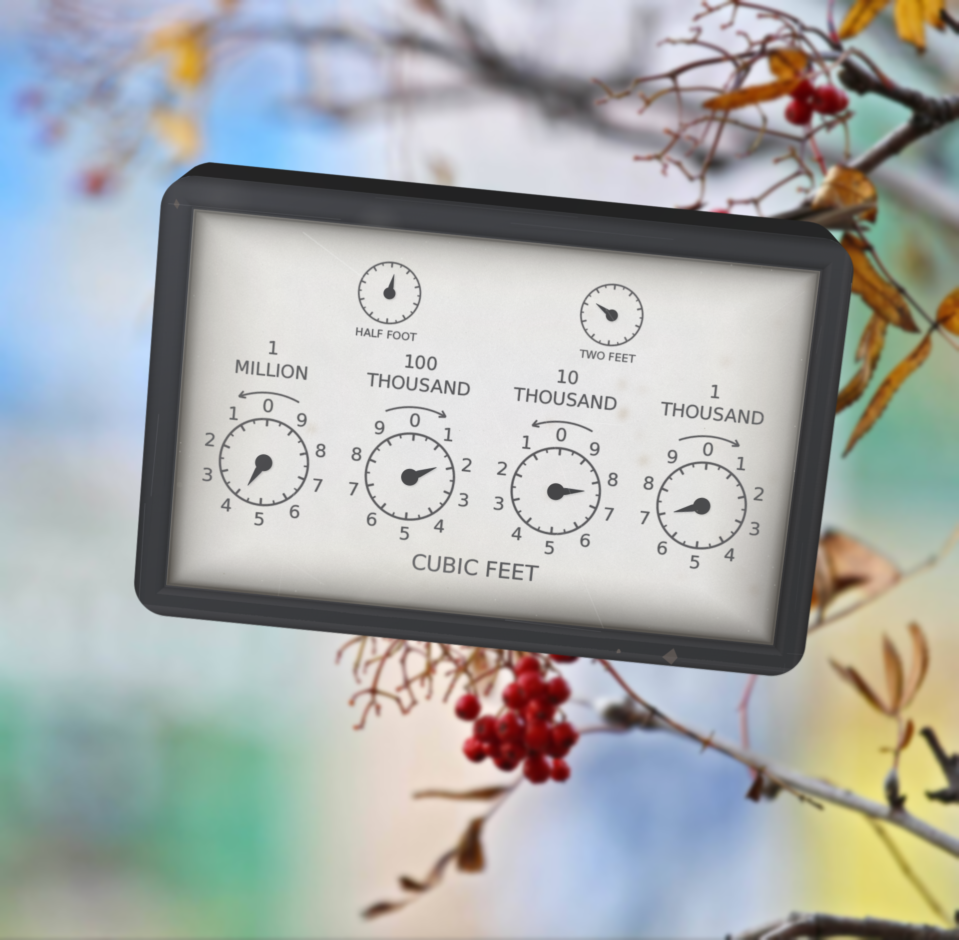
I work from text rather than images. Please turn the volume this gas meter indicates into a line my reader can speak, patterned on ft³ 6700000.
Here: ft³ 417700
